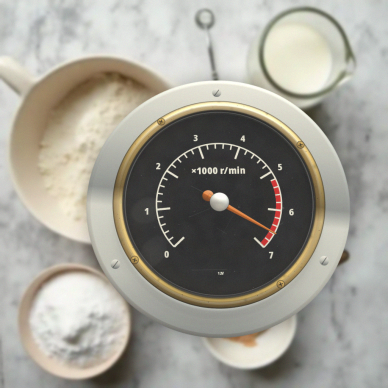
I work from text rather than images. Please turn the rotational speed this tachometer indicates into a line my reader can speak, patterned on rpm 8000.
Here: rpm 6600
